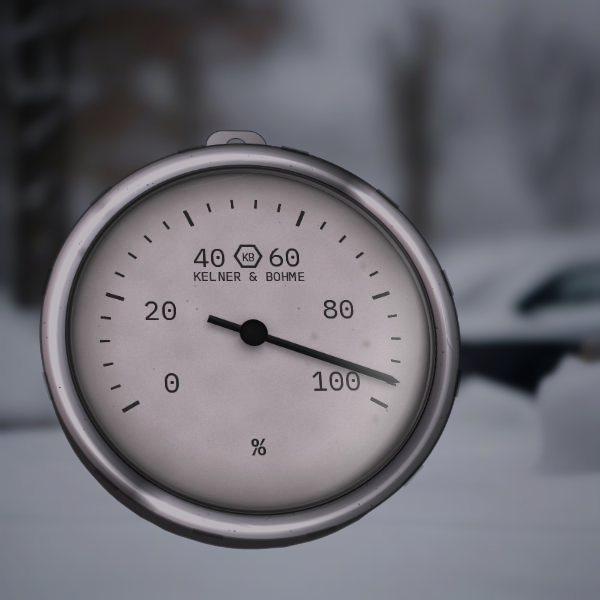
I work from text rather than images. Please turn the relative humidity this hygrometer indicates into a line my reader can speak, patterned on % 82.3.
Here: % 96
